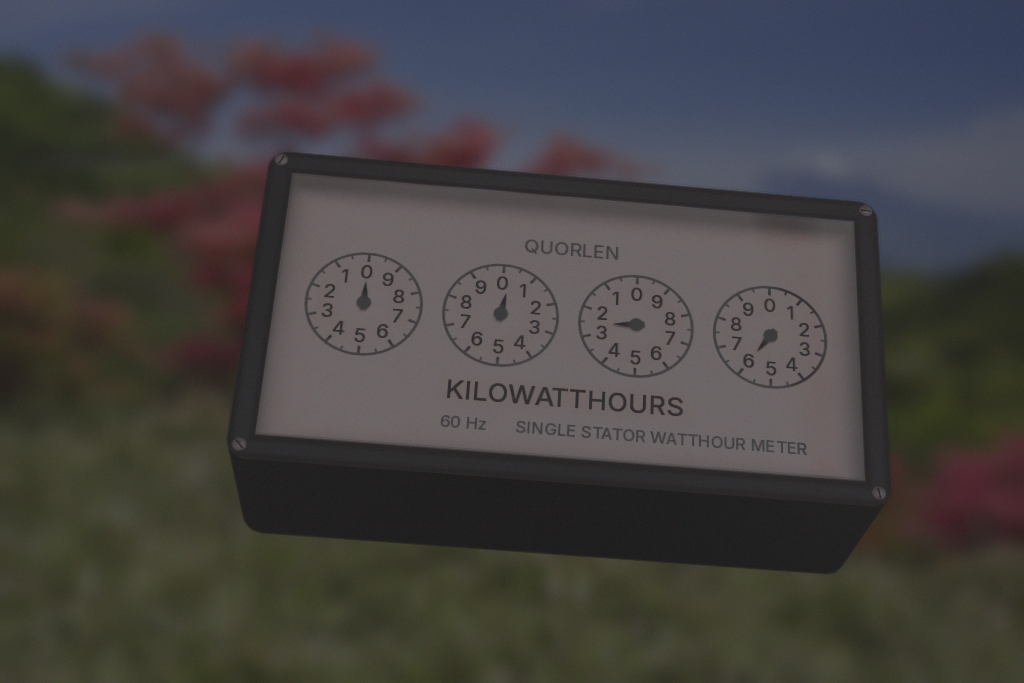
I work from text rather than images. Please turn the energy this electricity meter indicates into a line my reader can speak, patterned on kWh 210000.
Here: kWh 26
